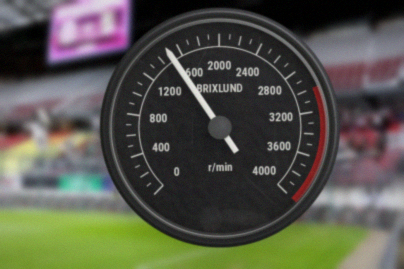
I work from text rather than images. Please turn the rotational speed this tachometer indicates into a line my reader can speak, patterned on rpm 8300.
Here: rpm 1500
